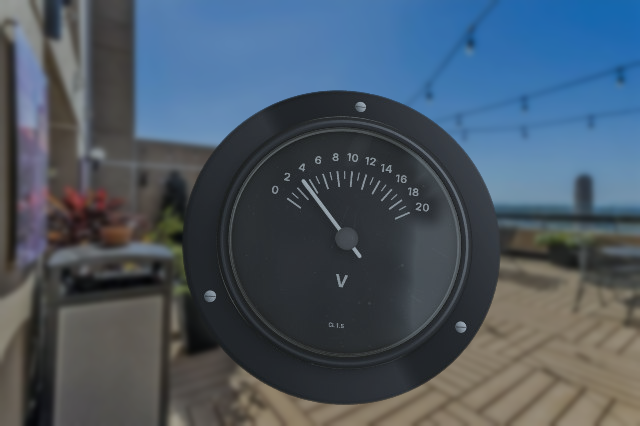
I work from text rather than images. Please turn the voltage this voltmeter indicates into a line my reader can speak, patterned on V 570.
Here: V 3
